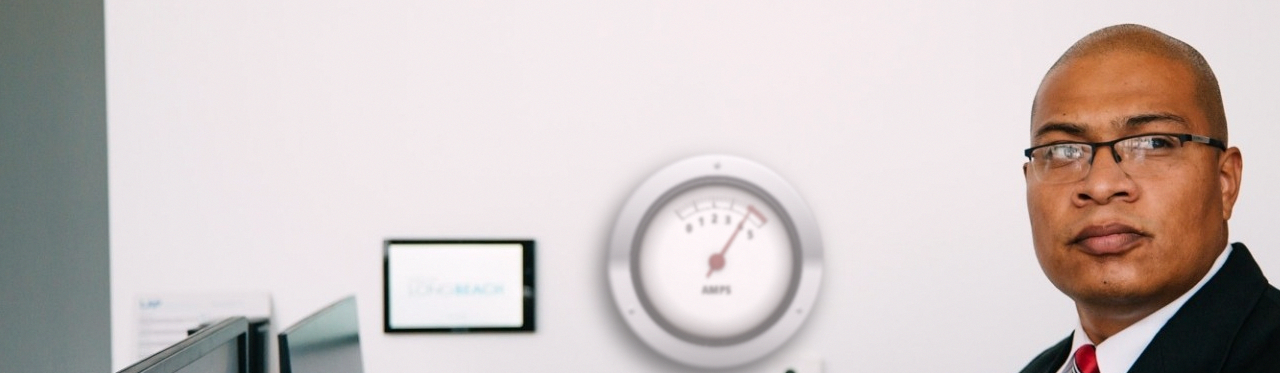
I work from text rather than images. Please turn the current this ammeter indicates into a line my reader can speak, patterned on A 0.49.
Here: A 4
